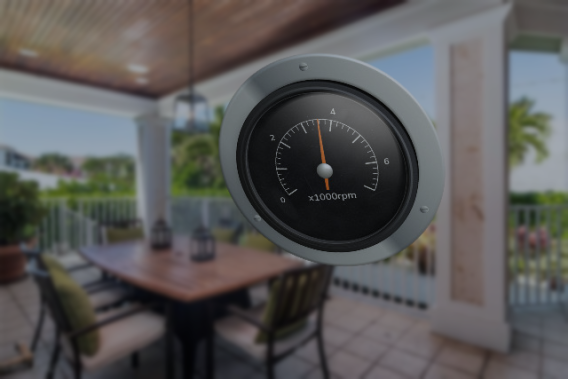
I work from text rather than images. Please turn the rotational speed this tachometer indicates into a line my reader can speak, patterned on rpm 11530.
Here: rpm 3600
